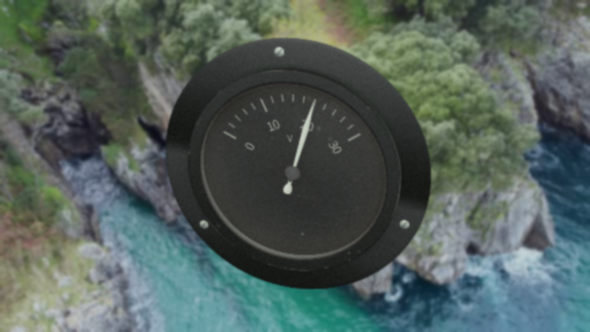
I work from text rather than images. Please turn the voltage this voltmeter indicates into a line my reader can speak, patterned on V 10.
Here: V 20
